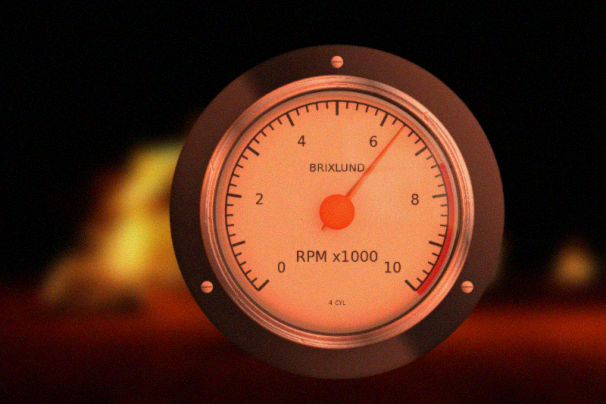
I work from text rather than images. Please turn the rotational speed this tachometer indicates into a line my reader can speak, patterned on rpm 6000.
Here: rpm 6400
